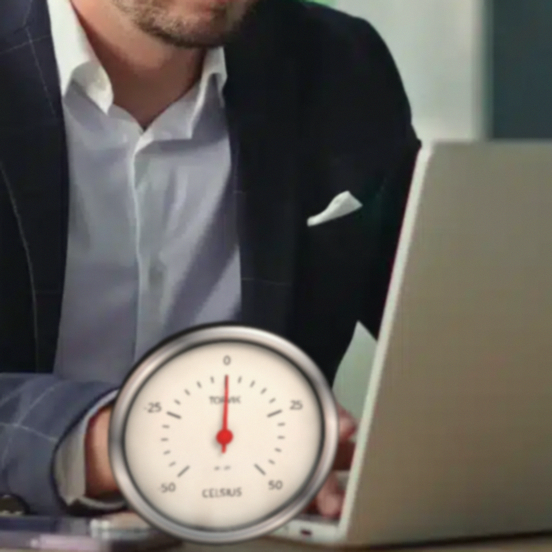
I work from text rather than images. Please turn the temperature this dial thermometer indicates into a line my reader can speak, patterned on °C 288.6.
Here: °C 0
